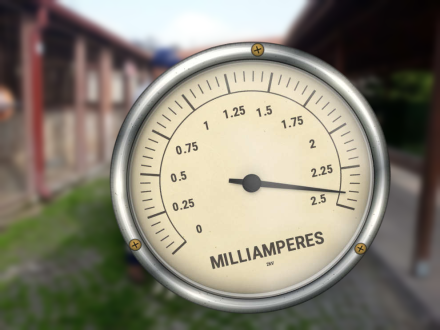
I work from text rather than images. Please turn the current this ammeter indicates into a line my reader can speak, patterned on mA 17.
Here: mA 2.4
